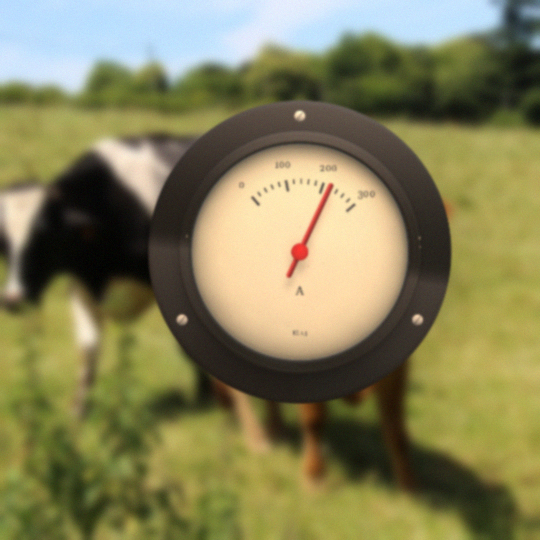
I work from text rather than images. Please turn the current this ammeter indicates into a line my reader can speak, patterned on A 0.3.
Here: A 220
